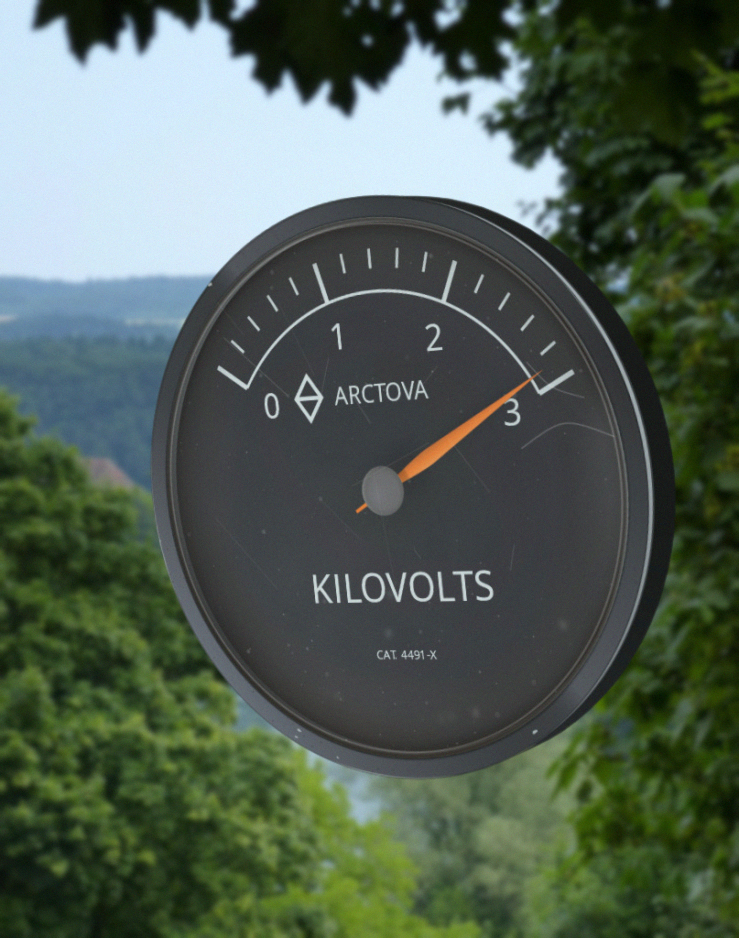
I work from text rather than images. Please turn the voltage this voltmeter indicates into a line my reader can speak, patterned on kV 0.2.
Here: kV 2.9
